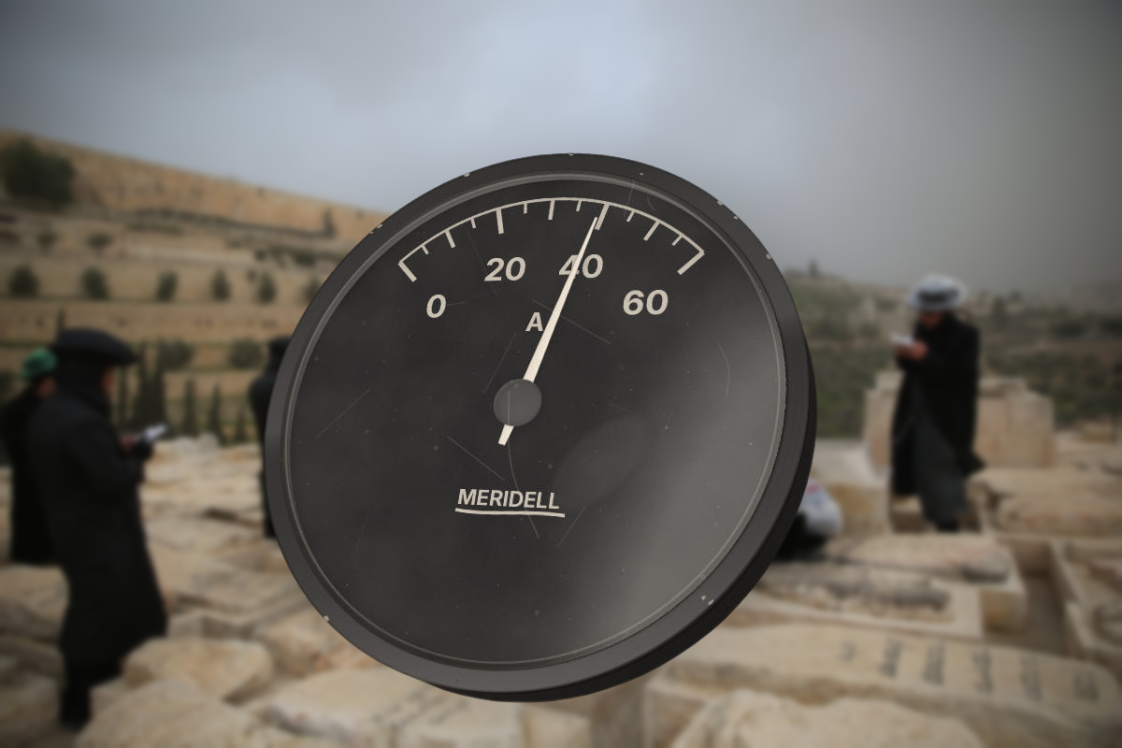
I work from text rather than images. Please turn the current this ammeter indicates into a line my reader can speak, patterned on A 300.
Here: A 40
